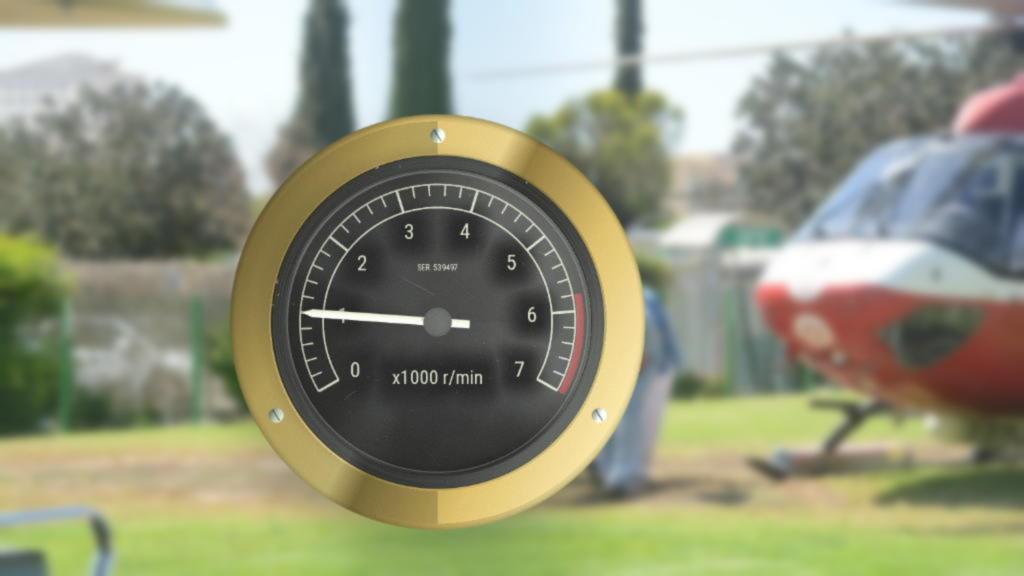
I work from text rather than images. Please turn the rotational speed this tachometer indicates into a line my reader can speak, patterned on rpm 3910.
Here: rpm 1000
